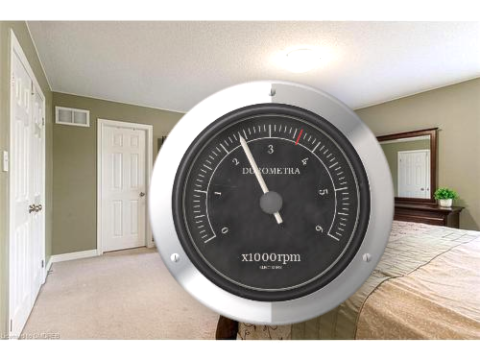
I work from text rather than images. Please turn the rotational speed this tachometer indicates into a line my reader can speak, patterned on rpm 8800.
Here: rpm 2400
